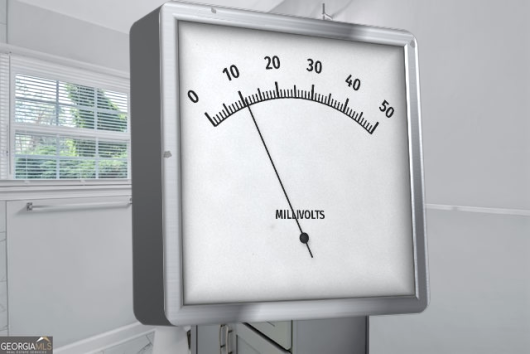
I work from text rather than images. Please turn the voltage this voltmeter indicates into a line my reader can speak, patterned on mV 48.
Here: mV 10
